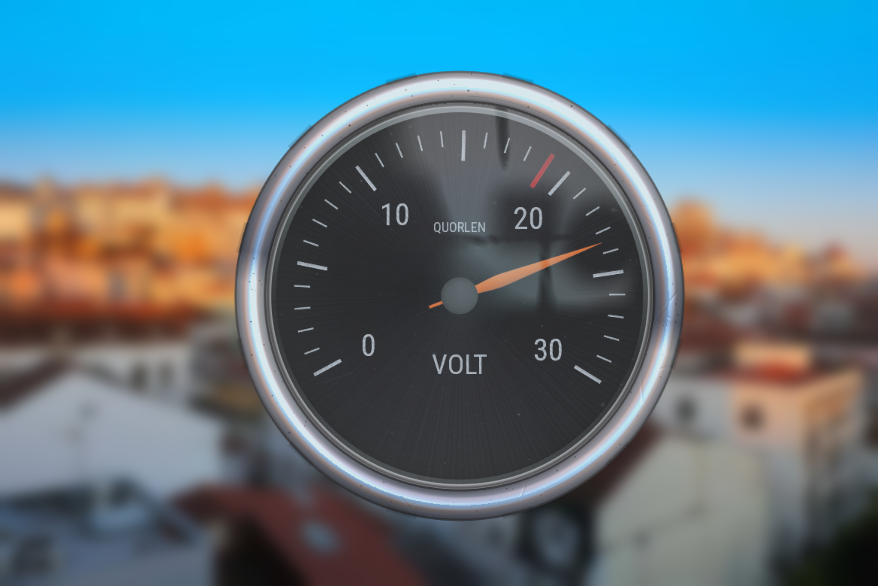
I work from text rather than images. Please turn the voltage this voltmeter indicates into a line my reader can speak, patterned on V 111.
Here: V 23.5
